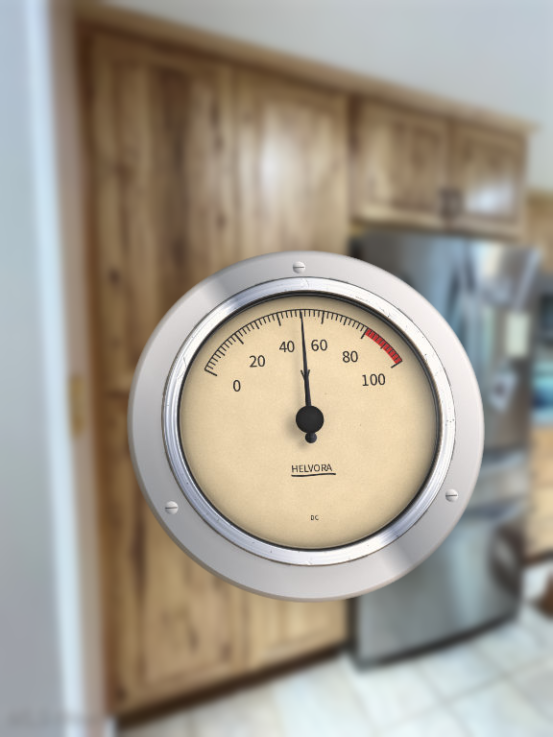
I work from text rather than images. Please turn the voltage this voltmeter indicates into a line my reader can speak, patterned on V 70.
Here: V 50
